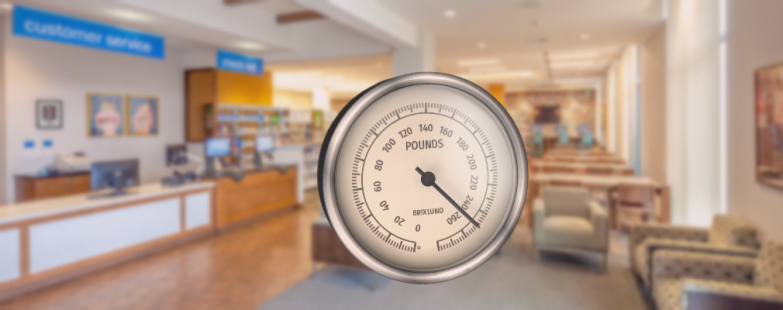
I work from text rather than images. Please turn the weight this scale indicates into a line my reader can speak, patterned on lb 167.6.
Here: lb 250
